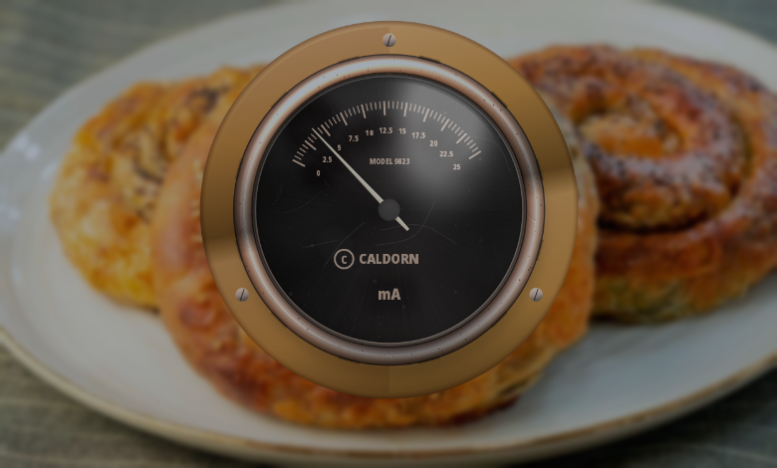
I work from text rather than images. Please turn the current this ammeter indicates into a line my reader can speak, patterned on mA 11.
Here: mA 4
